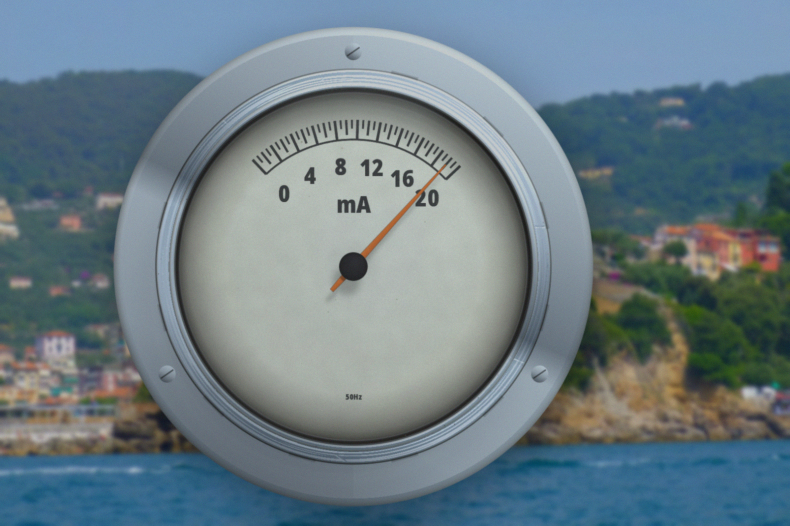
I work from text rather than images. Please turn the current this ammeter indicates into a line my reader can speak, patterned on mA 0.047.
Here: mA 19
